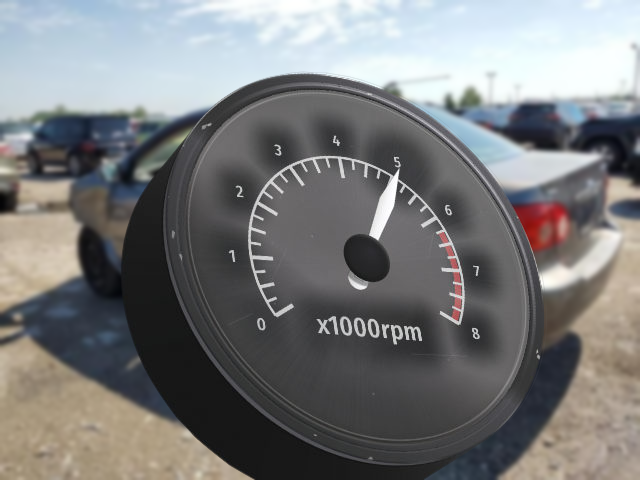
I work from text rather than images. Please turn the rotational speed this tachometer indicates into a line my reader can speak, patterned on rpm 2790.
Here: rpm 5000
